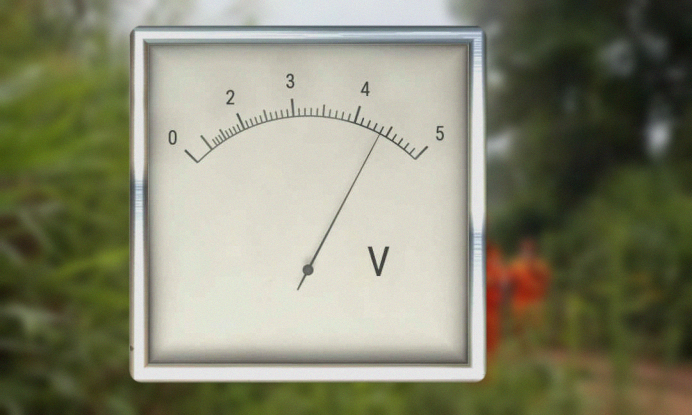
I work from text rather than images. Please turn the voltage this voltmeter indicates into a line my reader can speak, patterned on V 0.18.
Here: V 4.4
